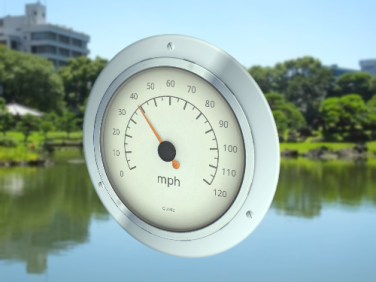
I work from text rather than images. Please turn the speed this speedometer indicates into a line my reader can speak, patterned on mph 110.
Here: mph 40
